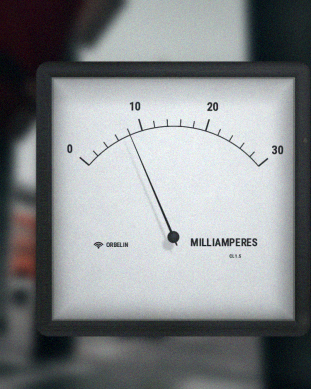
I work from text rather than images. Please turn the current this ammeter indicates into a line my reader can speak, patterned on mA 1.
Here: mA 8
